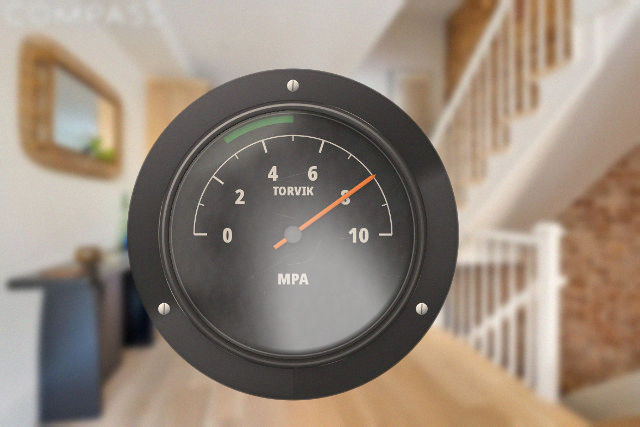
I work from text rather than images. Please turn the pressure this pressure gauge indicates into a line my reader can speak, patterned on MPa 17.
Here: MPa 8
